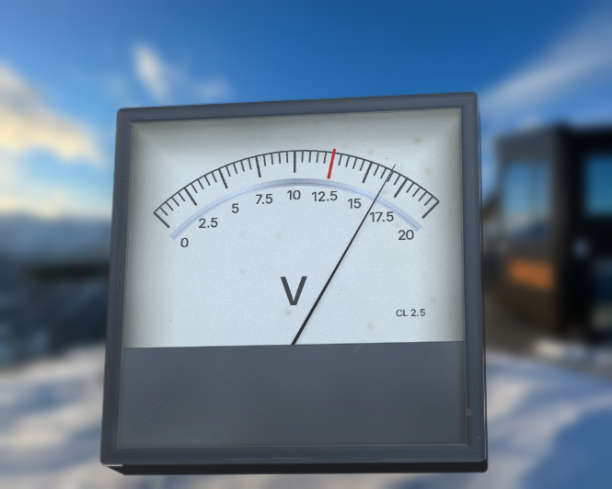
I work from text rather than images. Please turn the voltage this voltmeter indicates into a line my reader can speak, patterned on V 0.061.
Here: V 16.5
